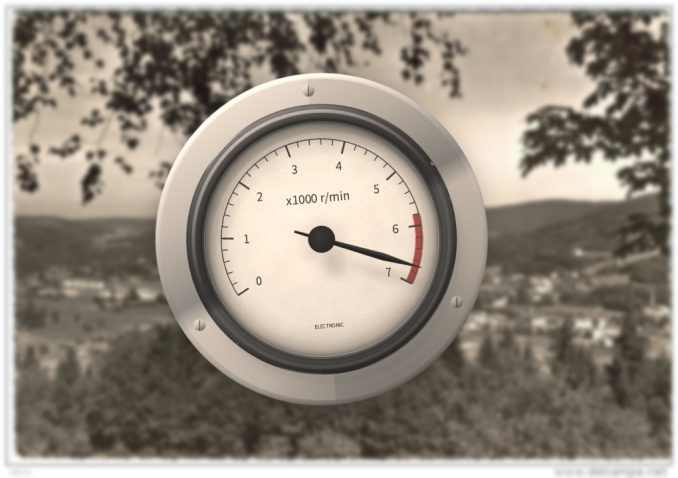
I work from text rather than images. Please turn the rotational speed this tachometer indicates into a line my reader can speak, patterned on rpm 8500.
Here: rpm 6700
